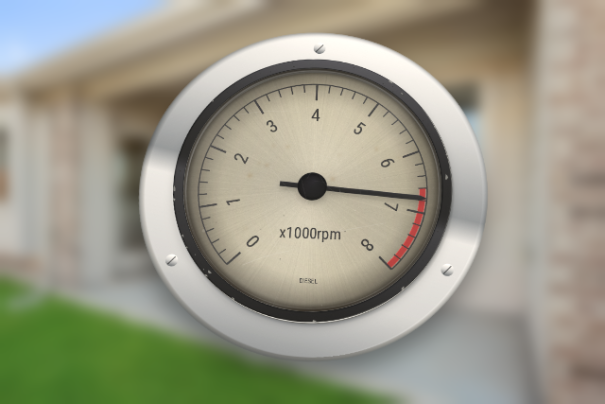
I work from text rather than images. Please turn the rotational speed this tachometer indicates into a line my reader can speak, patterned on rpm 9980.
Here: rpm 6800
